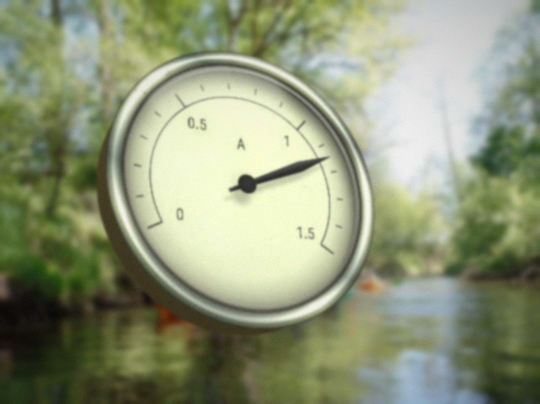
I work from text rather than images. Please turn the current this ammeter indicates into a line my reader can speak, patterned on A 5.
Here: A 1.15
